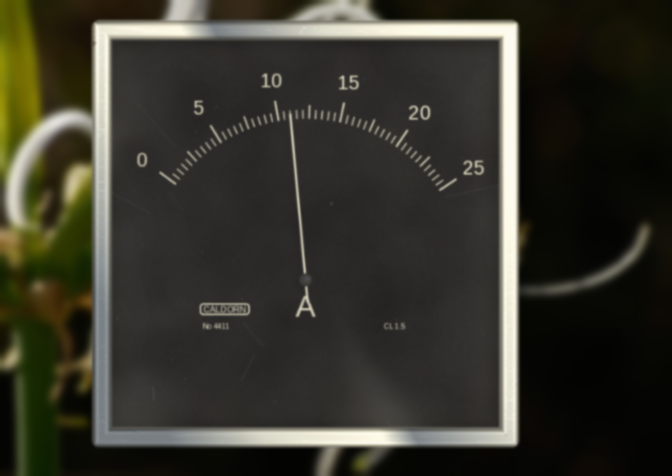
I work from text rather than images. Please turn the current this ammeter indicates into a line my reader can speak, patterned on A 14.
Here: A 11
